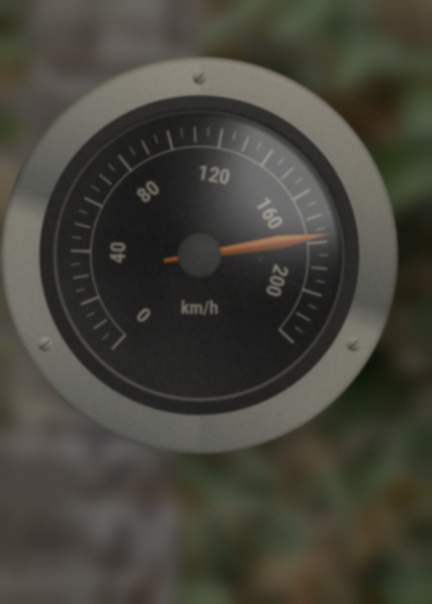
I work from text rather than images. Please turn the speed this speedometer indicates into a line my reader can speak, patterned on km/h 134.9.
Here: km/h 177.5
